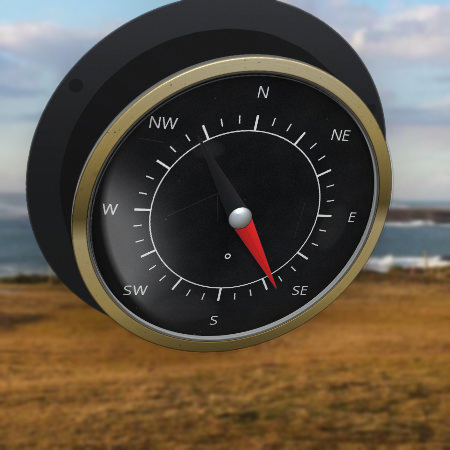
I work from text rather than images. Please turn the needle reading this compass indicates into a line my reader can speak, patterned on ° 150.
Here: ° 145
